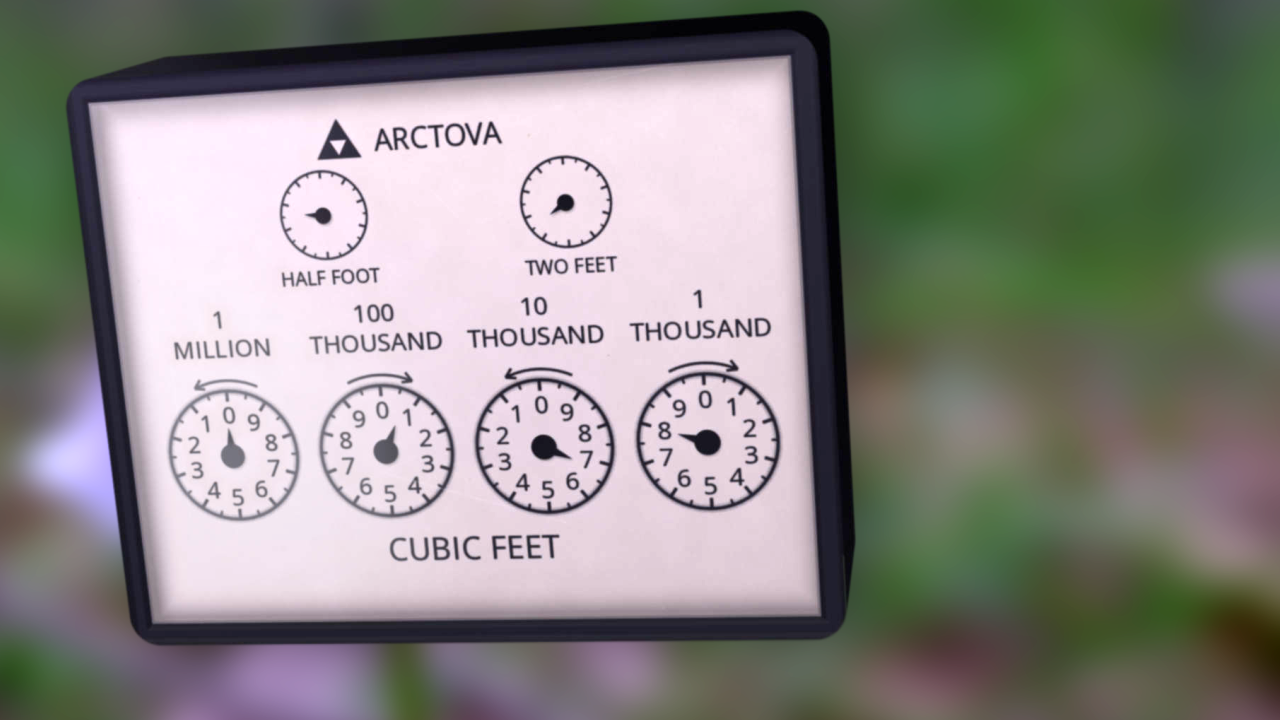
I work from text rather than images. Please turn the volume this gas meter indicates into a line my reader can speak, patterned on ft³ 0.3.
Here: ft³ 6800
